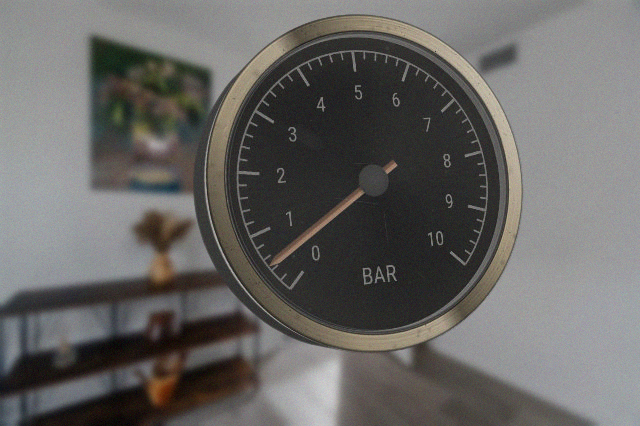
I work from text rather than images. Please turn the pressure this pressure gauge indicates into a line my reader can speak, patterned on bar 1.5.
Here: bar 0.5
